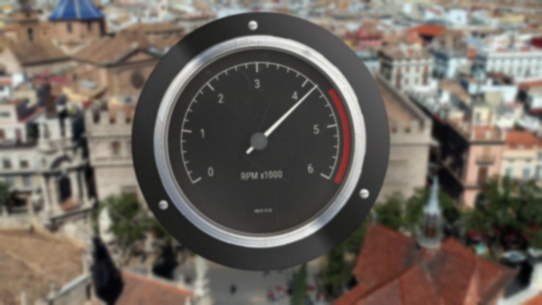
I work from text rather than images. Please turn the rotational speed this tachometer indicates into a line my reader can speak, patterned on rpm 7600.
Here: rpm 4200
